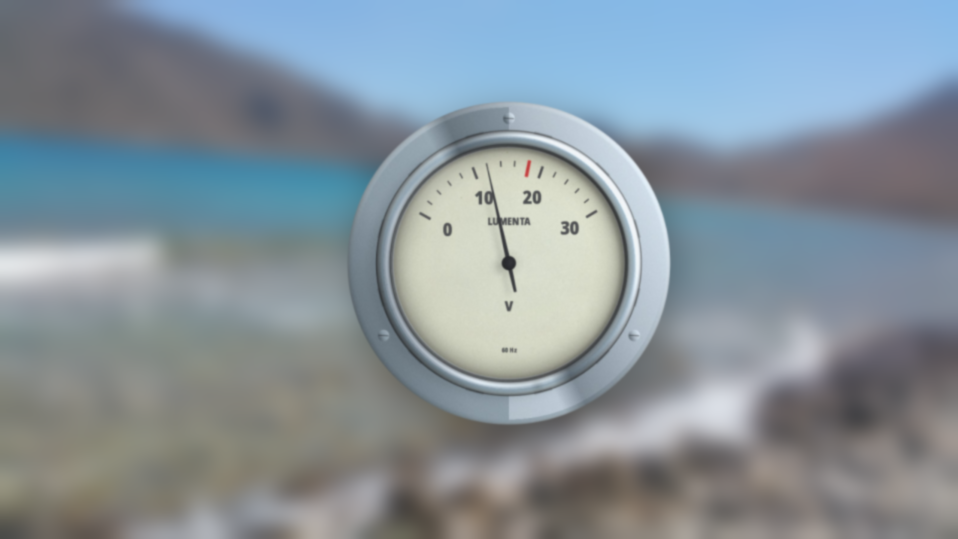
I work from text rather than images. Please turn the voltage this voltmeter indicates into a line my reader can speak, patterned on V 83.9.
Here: V 12
